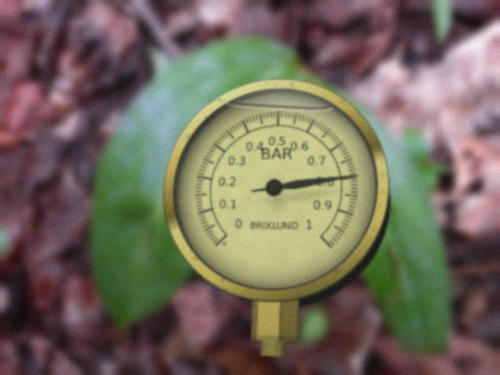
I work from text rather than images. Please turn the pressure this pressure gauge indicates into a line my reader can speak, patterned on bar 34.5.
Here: bar 0.8
